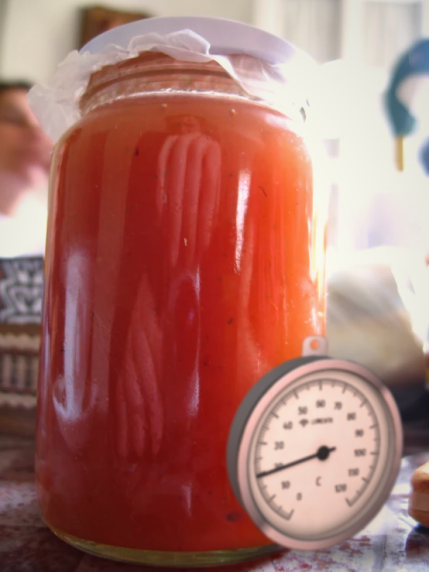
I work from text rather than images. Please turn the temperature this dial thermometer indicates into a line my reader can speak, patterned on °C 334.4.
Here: °C 20
